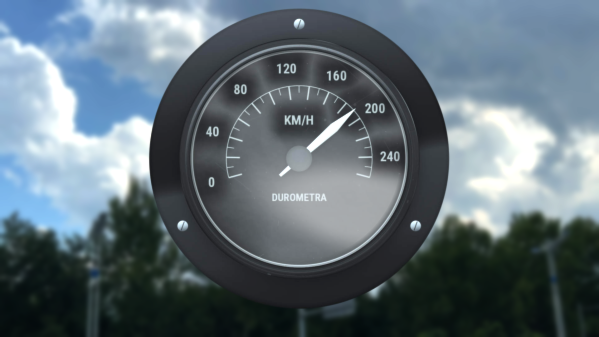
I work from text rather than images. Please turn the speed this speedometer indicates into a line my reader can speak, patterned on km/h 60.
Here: km/h 190
